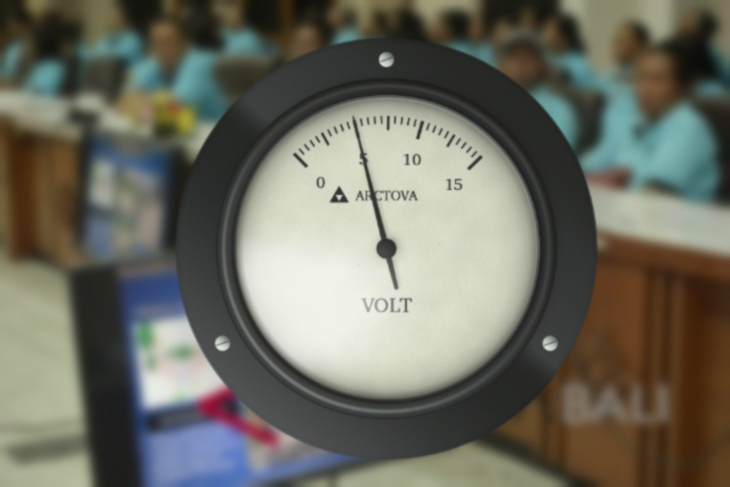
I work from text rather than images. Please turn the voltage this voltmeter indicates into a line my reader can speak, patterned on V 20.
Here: V 5
